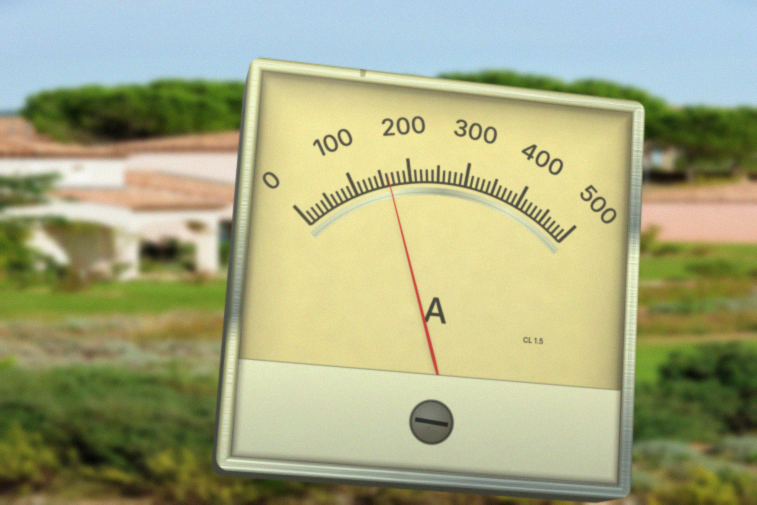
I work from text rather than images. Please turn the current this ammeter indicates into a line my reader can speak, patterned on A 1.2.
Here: A 160
